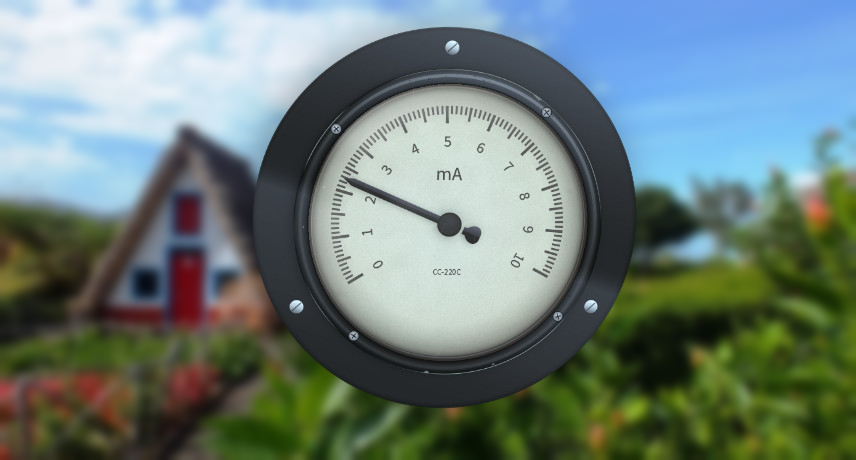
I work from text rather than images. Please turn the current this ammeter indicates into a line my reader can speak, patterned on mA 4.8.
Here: mA 2.3
